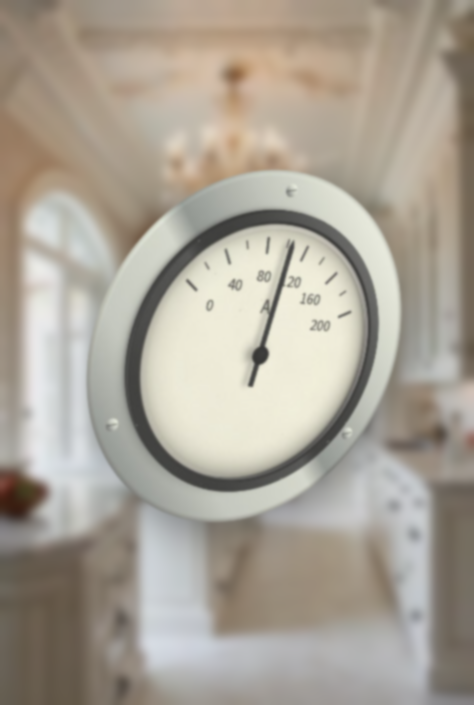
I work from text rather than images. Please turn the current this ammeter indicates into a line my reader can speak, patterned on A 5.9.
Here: A 100
